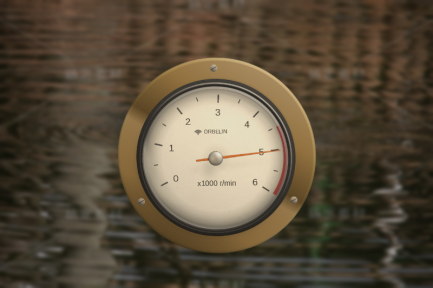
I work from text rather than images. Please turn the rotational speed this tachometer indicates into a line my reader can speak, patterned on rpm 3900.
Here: rpm 5000
